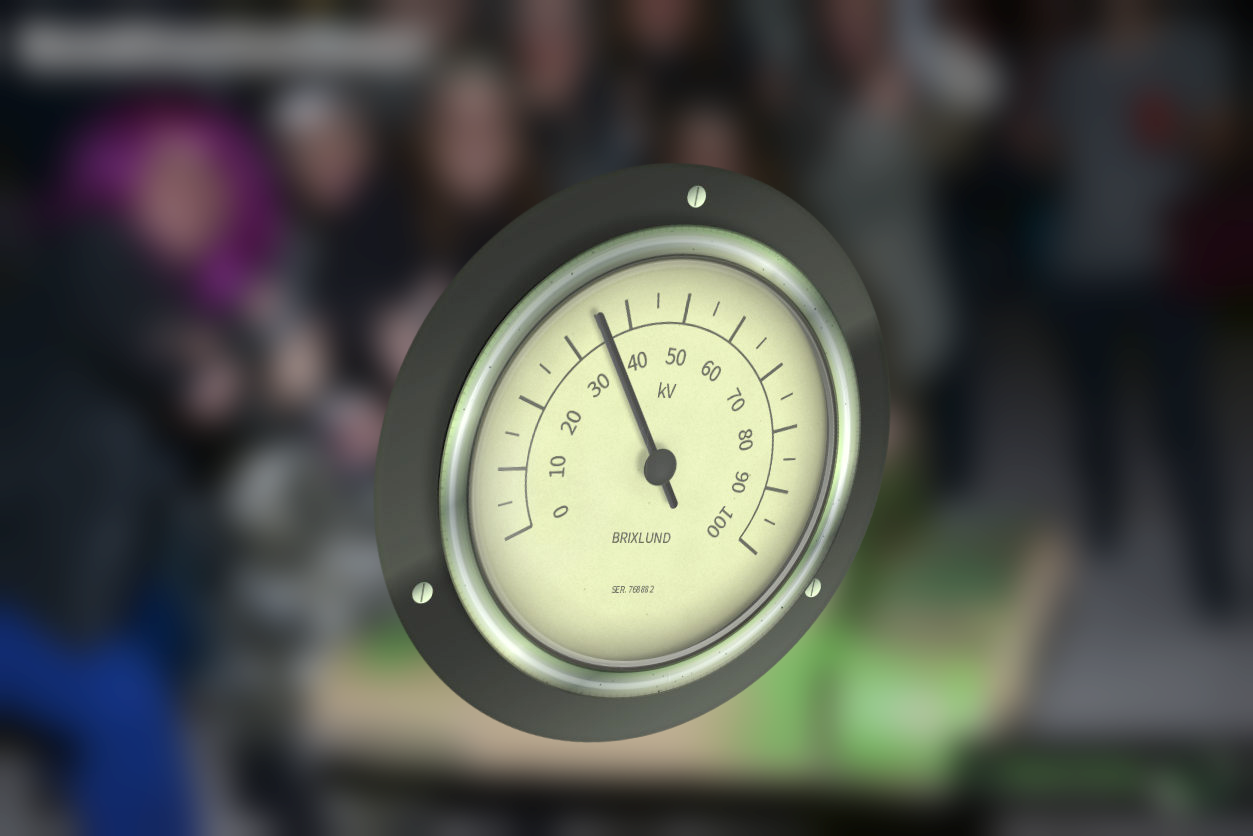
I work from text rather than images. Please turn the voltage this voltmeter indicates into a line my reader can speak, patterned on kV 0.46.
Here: kV 35
